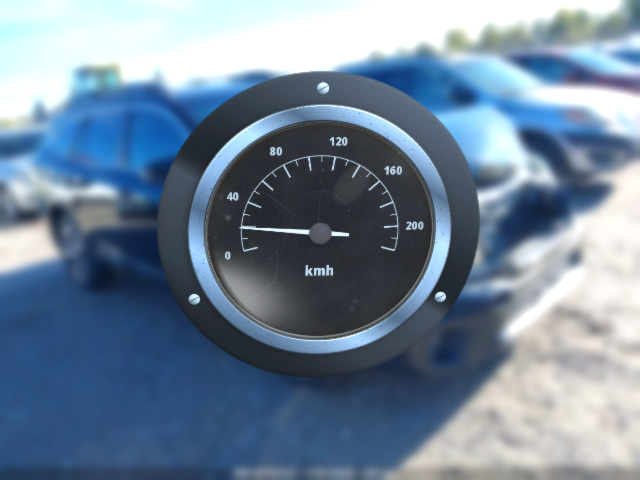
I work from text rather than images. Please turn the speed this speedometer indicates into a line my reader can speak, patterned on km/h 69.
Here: km/h 20
